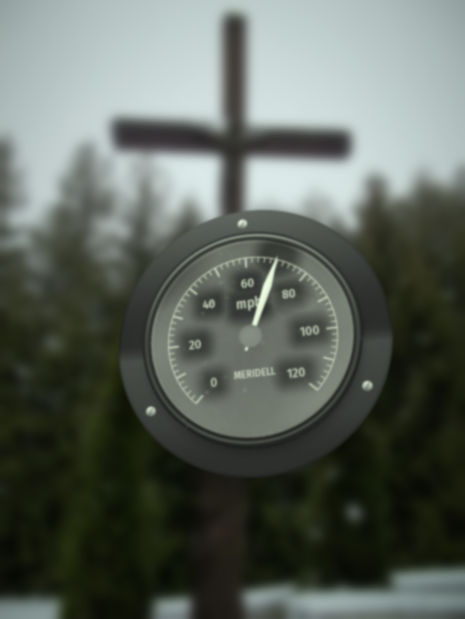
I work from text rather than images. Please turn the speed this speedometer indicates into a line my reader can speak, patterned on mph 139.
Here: mph 70
